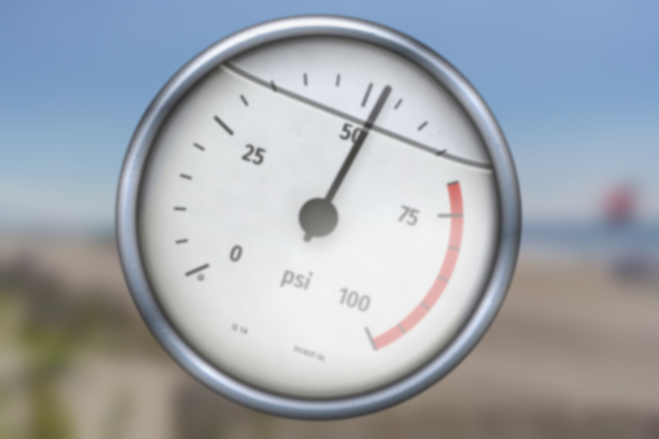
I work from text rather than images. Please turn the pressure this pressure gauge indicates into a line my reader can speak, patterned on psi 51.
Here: psi 52.5
